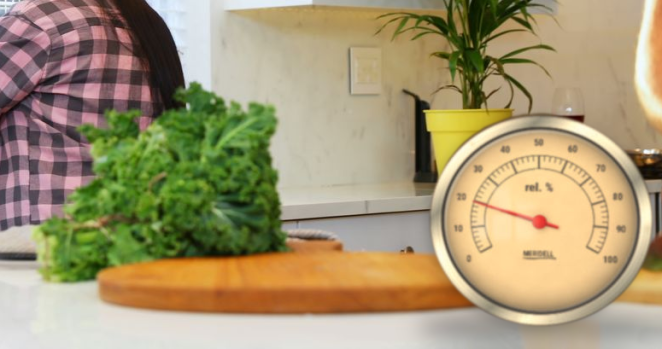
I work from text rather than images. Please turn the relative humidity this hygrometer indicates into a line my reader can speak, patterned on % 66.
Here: % 20
